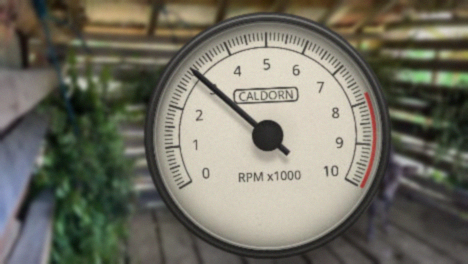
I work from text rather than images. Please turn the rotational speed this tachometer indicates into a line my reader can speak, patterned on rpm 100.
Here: rpm 3000
